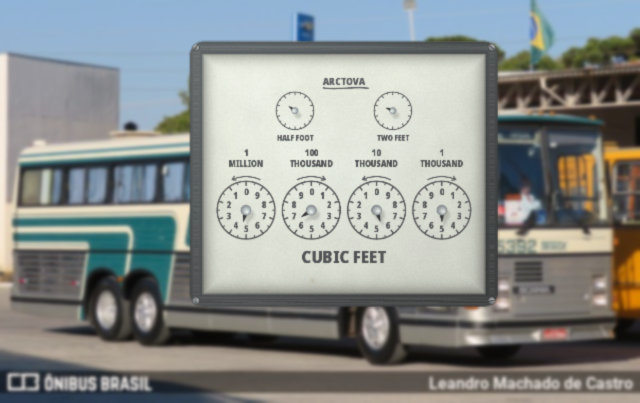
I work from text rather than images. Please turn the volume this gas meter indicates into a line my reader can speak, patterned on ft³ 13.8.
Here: ft³ 465500
